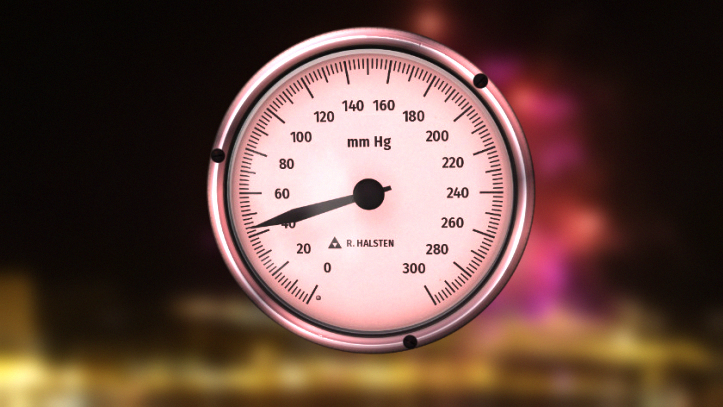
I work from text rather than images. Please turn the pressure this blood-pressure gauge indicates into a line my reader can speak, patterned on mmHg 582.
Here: mmHg 44
